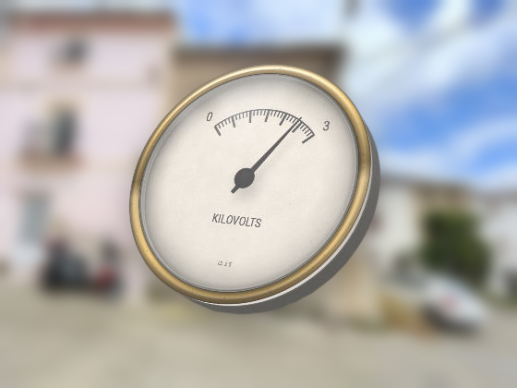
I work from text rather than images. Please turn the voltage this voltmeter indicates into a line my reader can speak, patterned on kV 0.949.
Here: kV 2.5
